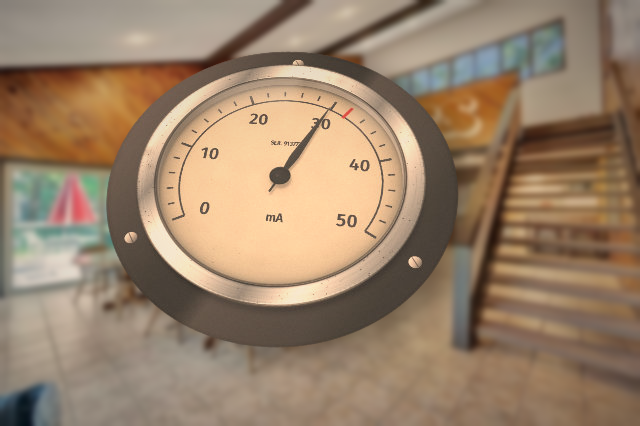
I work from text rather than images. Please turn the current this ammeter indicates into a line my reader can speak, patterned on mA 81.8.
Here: mA 30
